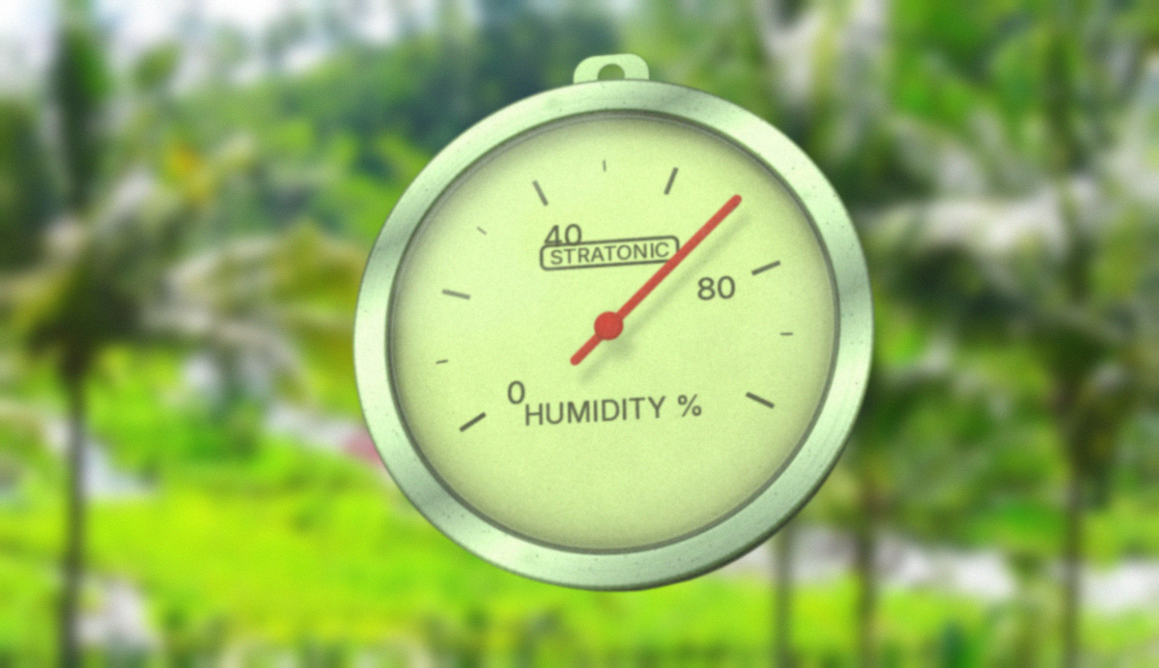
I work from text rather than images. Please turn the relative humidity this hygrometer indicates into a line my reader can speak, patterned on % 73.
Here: % 70
